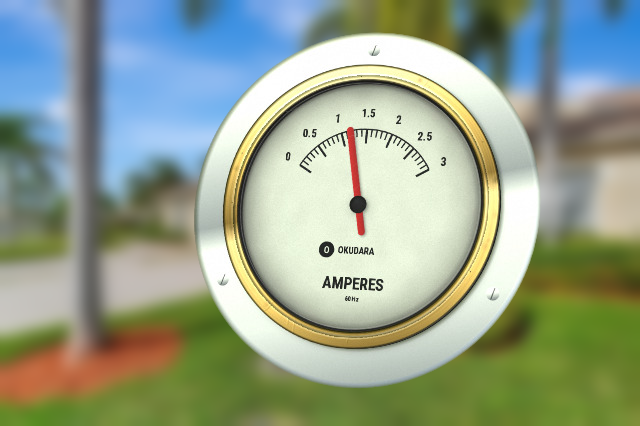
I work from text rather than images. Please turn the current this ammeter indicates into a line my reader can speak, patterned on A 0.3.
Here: A 1.2
